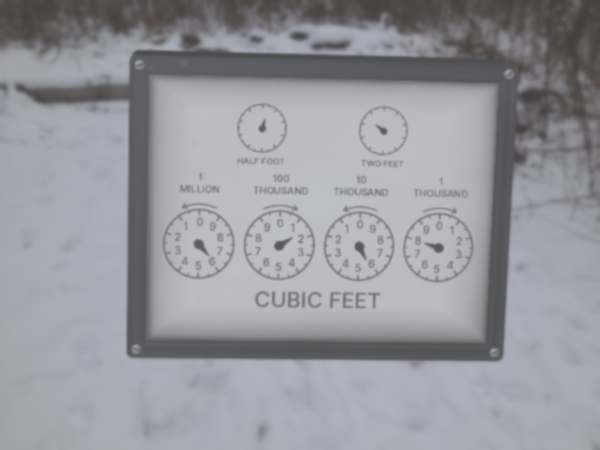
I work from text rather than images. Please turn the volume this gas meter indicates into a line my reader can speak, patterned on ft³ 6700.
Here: ft³ 615800
